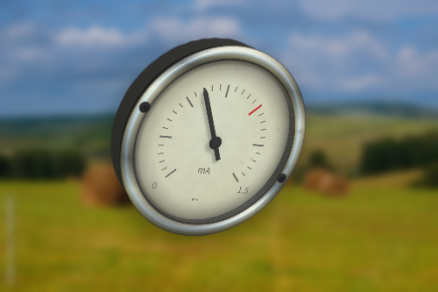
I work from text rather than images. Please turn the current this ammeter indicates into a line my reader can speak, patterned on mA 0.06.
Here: mA 0.6
